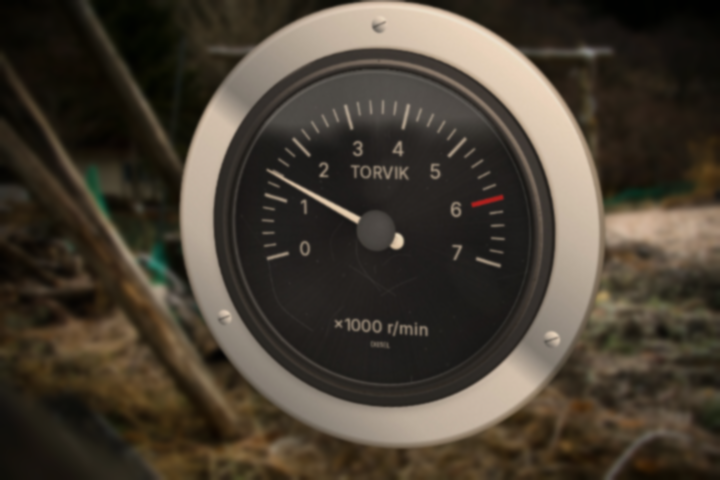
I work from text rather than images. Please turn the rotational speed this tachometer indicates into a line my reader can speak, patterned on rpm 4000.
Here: rpm 1400
